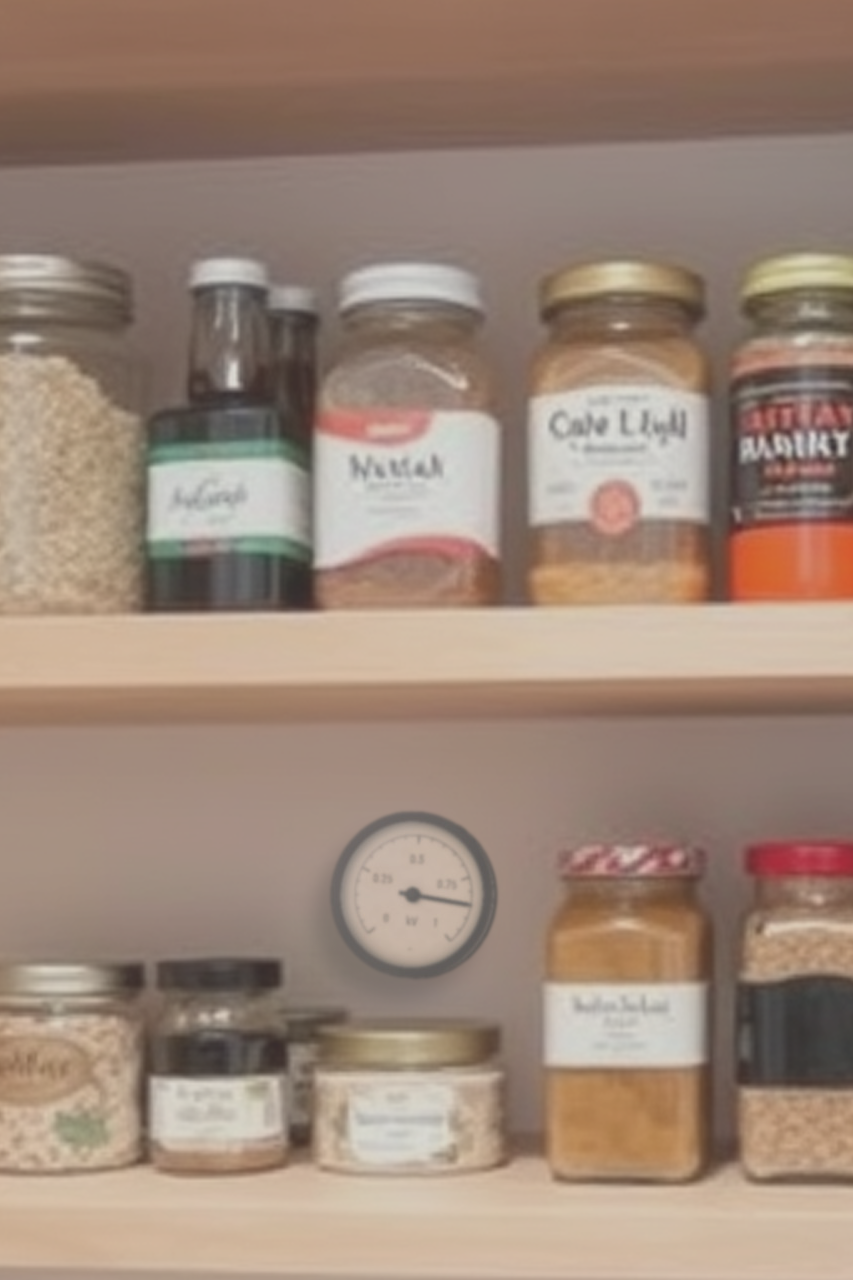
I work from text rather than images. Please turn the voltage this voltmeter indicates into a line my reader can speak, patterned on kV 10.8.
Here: kV 0.85
